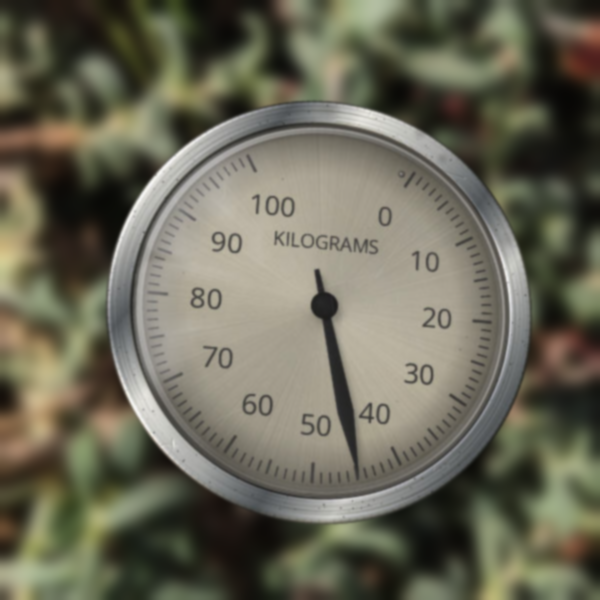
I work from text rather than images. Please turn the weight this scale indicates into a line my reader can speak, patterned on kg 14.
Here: kg 45
